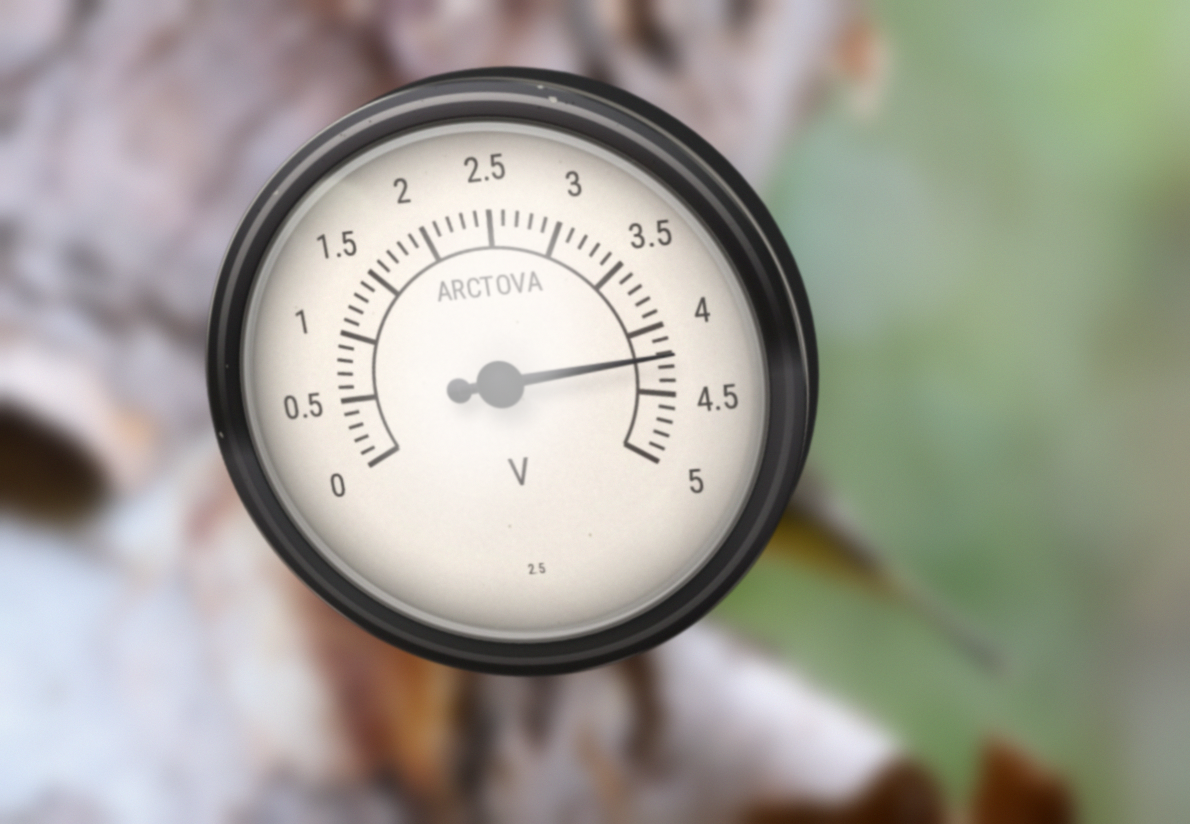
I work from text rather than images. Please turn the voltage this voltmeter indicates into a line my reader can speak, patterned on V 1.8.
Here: V 4.2
